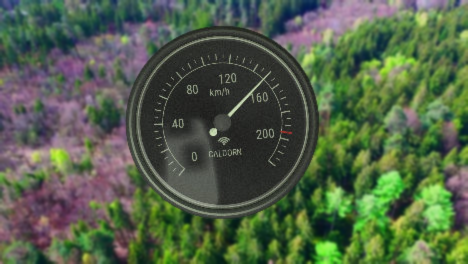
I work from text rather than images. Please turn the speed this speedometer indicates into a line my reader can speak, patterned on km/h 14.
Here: km/h 150
